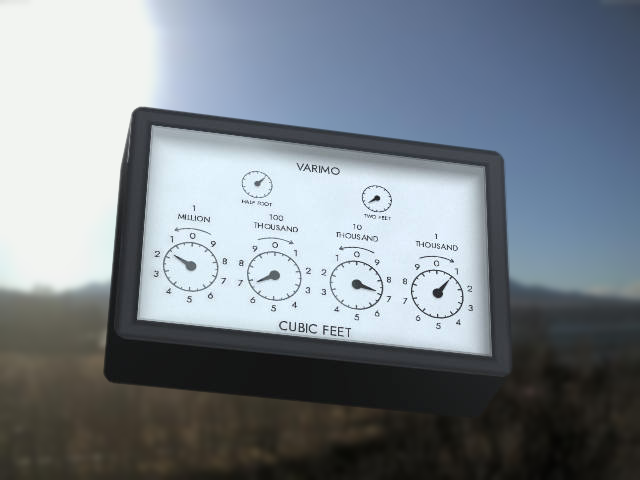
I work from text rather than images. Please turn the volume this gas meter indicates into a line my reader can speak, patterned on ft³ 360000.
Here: ft³ 167100
